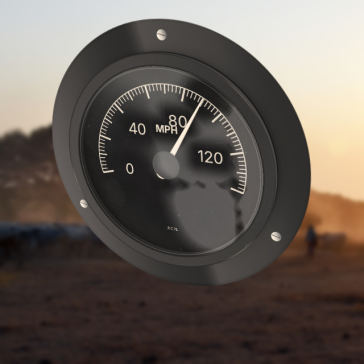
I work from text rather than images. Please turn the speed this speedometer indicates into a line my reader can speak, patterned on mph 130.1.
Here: mph 90
